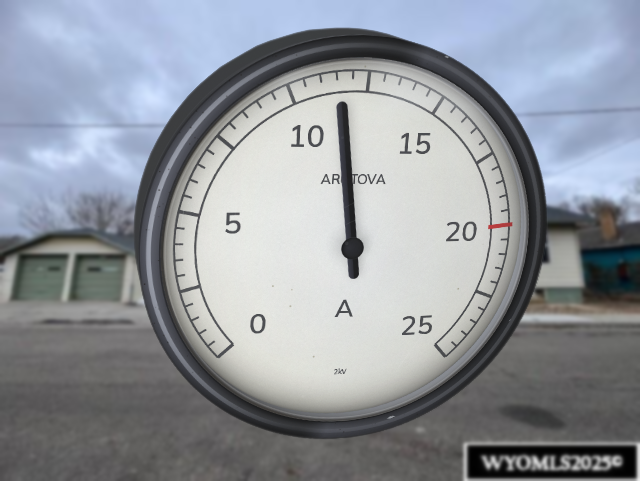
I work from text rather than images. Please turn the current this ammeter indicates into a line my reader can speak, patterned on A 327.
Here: A 11.5
